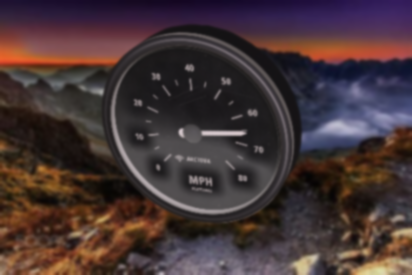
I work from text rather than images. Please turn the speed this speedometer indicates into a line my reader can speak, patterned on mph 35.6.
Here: mph 65
